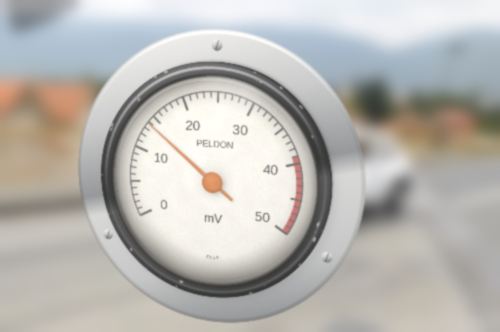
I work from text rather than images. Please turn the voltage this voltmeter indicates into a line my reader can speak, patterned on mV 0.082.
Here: mV 14
